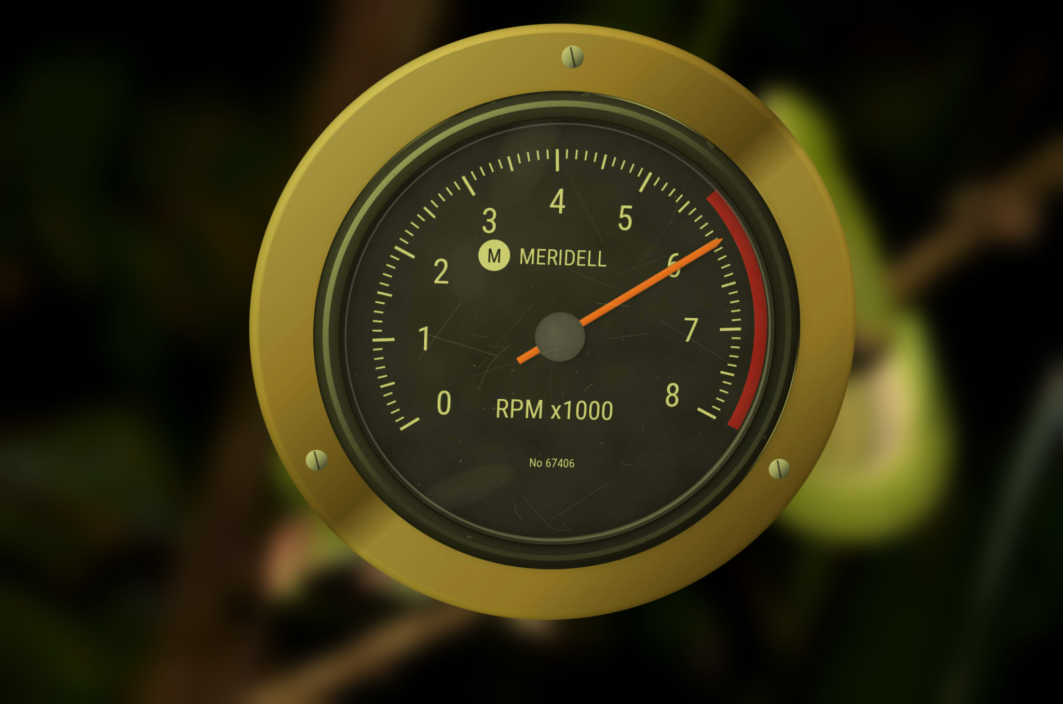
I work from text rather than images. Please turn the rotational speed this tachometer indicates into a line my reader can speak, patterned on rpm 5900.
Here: rpm 6000
